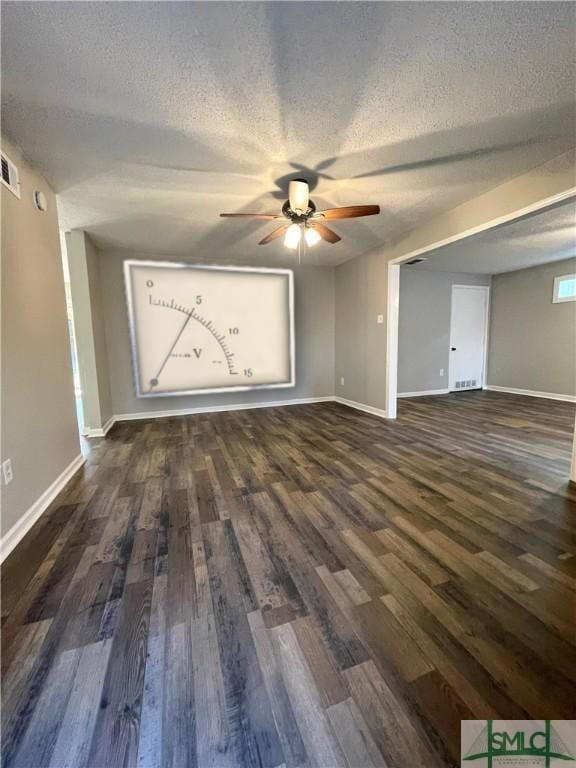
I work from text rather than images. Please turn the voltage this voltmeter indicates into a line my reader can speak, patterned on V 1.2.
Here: V 5
